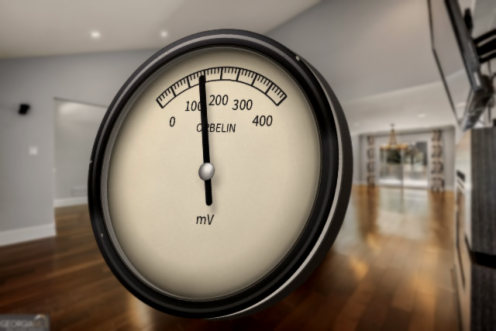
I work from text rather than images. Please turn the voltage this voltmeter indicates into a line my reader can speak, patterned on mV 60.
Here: mV 150
